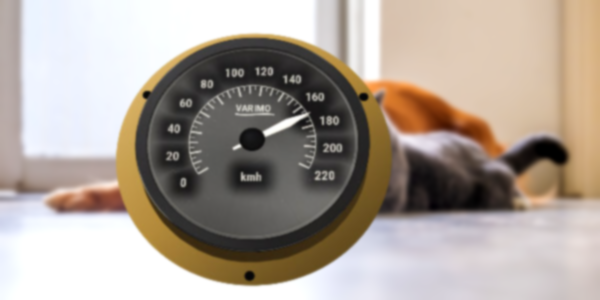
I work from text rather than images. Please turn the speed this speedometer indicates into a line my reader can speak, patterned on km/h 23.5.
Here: km/h 170
